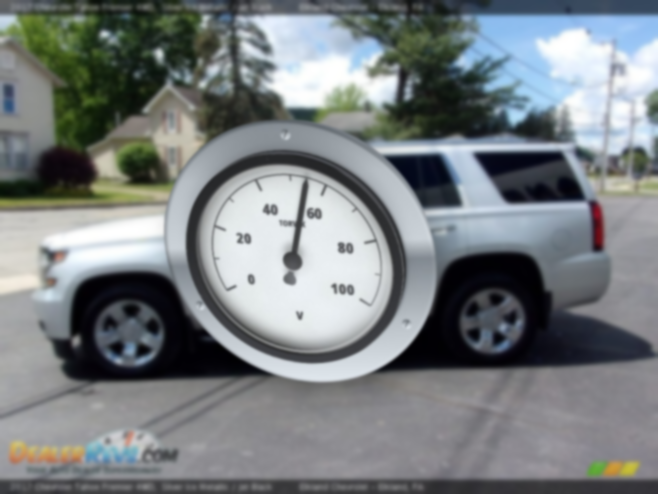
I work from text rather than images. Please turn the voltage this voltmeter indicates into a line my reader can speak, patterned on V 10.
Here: V 55
